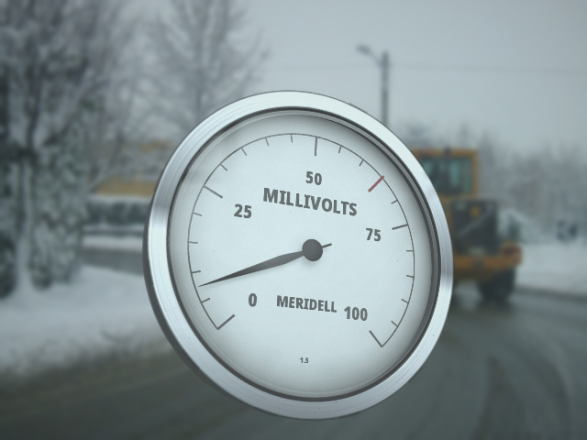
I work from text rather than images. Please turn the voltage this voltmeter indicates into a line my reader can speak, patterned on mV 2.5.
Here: mV 7.5
